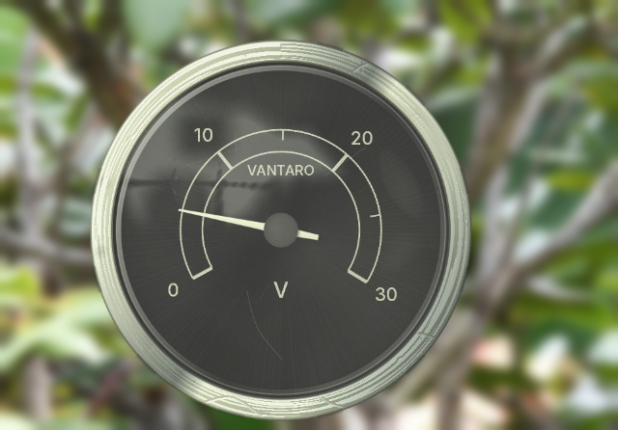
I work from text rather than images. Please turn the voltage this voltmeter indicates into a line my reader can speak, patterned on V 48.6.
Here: V 5
